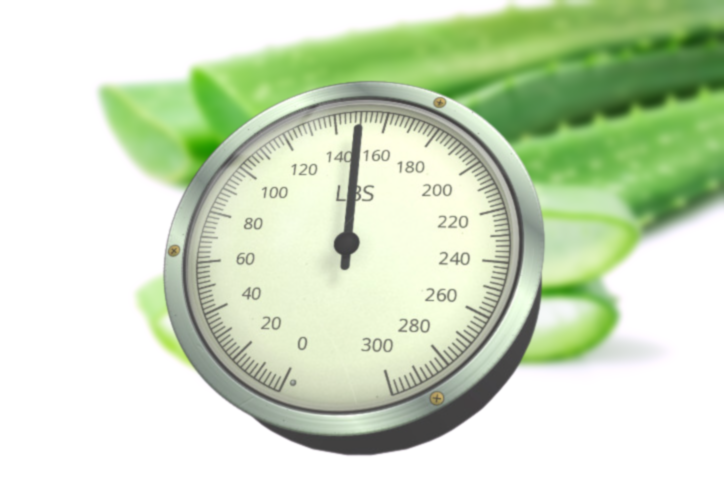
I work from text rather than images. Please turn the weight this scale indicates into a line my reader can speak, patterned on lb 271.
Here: lb 150
